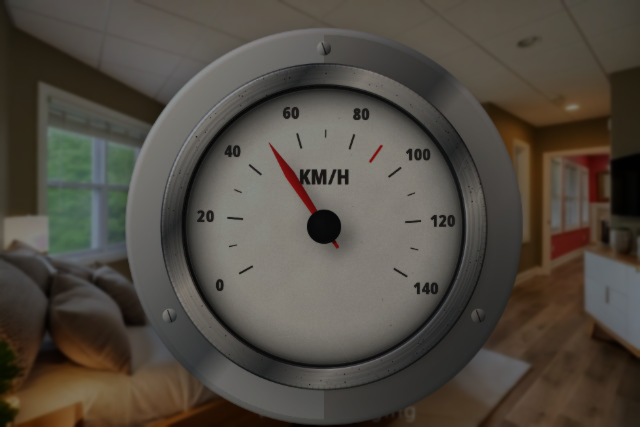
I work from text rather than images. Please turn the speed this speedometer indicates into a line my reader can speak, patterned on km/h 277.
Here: km/h 50
